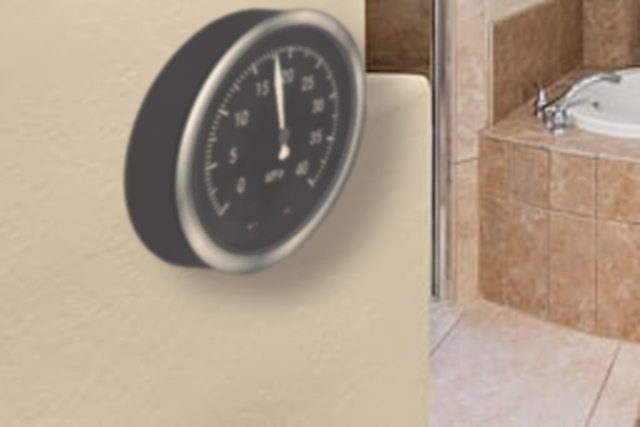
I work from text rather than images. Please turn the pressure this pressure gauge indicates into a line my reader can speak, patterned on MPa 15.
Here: MPa 17.5
